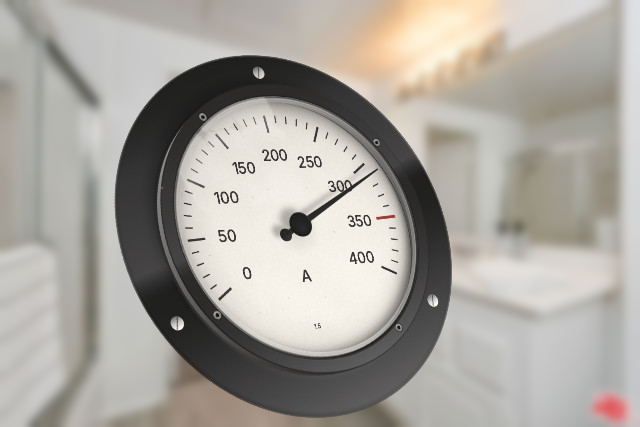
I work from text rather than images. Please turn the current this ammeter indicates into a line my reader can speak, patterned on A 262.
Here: A 310
